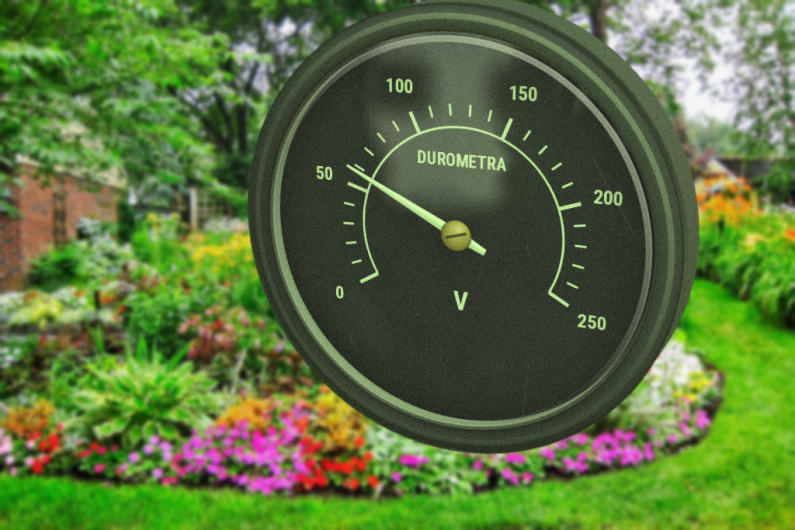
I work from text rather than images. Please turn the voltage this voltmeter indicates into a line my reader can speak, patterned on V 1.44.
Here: V 60
